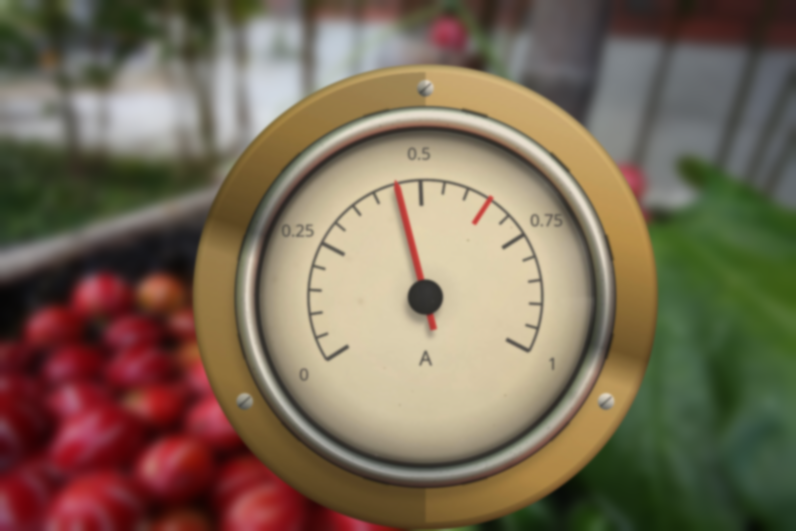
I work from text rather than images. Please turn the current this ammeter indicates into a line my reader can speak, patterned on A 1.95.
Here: A 0.45
